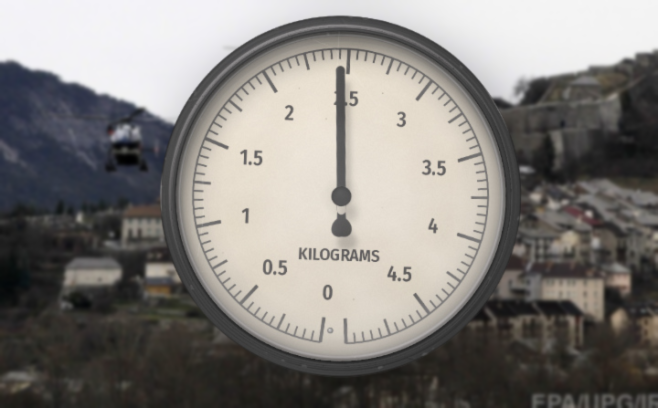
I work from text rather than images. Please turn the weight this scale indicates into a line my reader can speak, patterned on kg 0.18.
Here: kg 2.45
